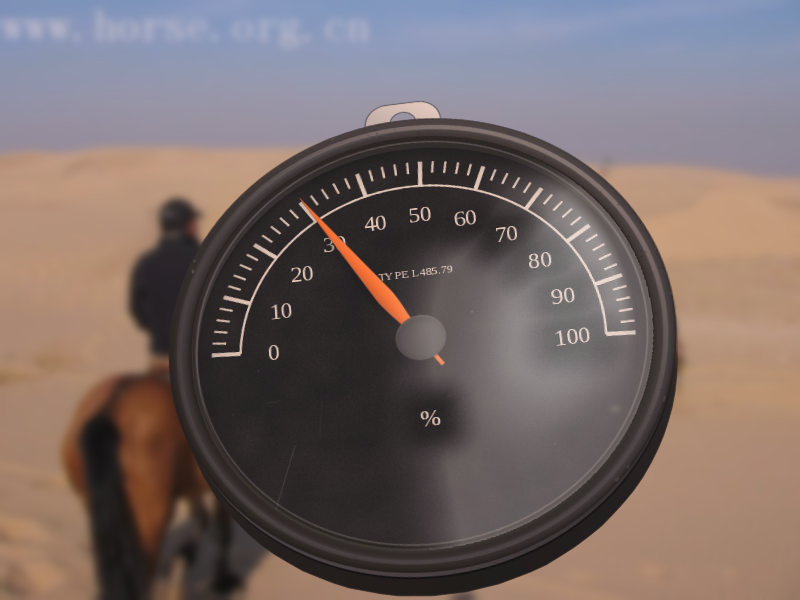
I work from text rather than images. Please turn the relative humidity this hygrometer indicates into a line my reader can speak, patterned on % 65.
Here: % 30
